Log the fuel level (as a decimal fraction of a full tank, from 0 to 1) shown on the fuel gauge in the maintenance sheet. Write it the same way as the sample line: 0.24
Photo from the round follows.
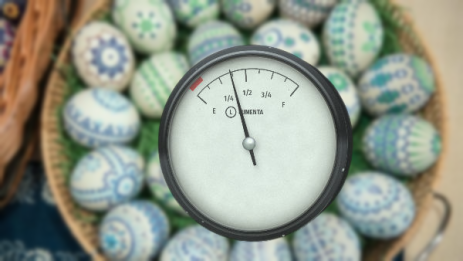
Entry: 0.375
